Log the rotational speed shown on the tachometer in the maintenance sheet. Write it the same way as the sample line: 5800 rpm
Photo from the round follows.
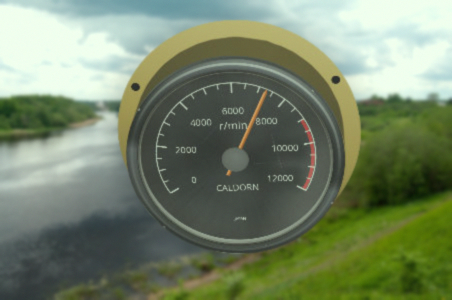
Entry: 7250 rpm
